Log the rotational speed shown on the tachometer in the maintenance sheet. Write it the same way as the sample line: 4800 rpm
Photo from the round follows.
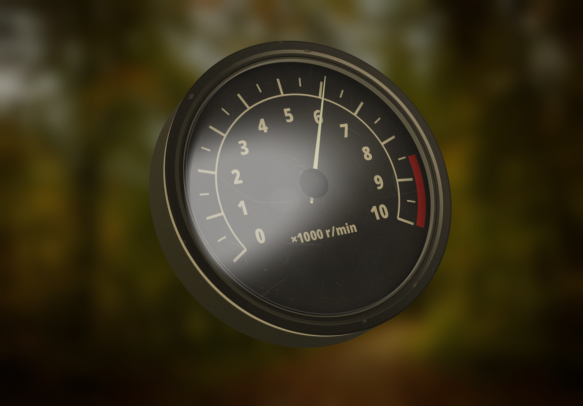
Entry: 6000 rpm
